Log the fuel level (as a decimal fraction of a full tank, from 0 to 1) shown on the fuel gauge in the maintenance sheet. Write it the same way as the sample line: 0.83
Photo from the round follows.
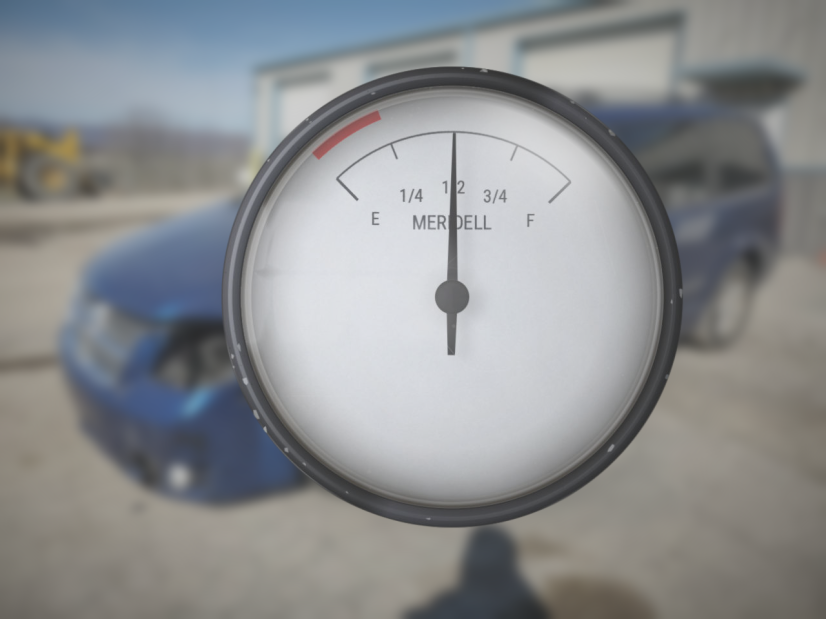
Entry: 0.5
